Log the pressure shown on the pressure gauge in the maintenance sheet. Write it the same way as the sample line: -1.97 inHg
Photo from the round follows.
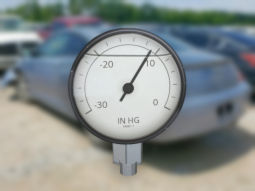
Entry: -11 inHg
